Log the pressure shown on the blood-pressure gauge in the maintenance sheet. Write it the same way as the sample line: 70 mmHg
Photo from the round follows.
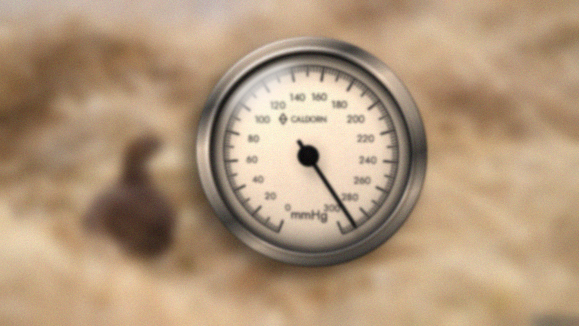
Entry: 290 mmHg
